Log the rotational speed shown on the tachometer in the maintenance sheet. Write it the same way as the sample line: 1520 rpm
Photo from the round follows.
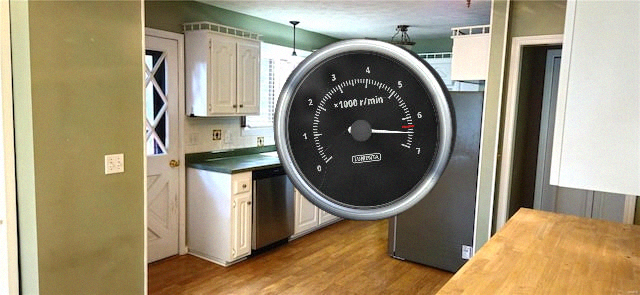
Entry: 6500 rpm
